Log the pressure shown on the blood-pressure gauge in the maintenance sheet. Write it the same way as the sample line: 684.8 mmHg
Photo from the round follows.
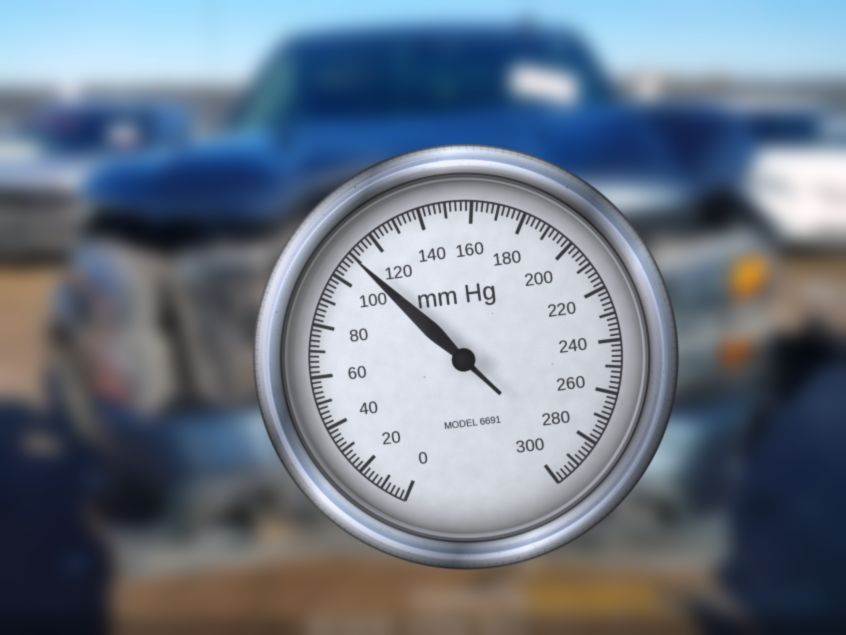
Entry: 110 mmHg
